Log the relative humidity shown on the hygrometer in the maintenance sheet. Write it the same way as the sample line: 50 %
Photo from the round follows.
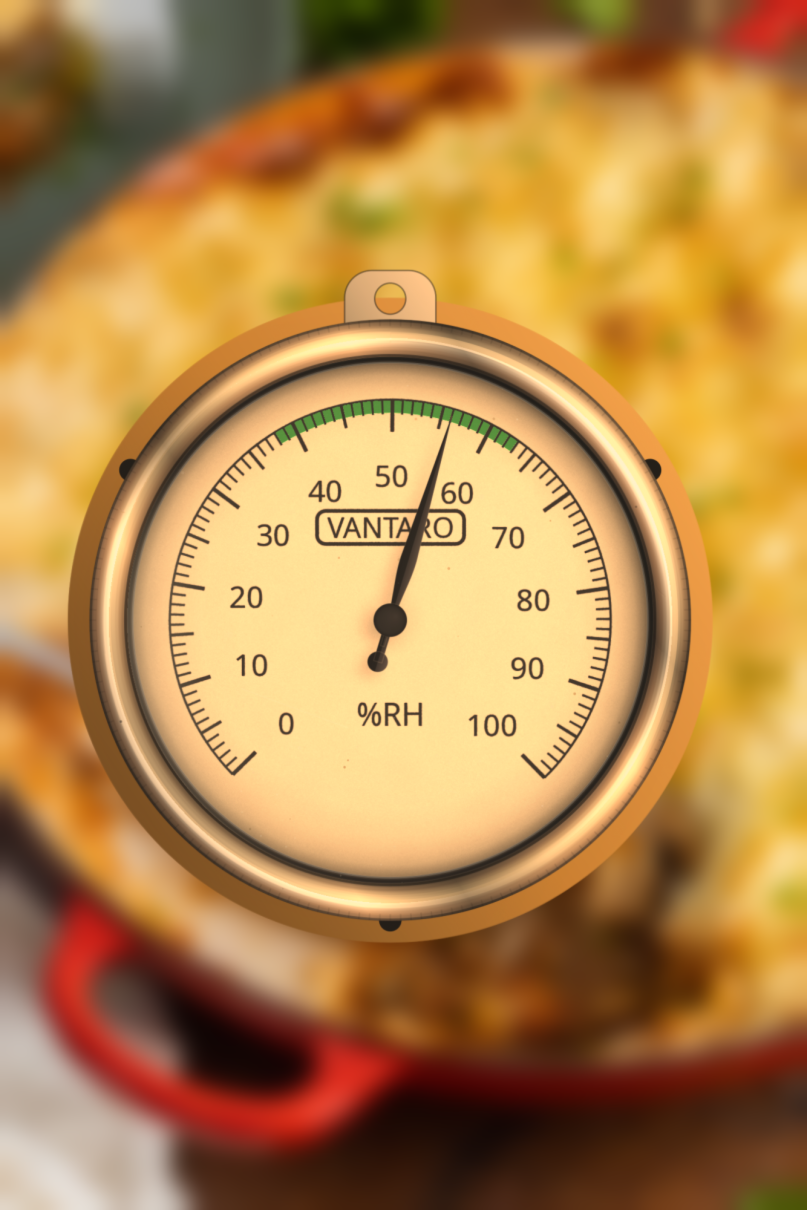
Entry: 56 %
